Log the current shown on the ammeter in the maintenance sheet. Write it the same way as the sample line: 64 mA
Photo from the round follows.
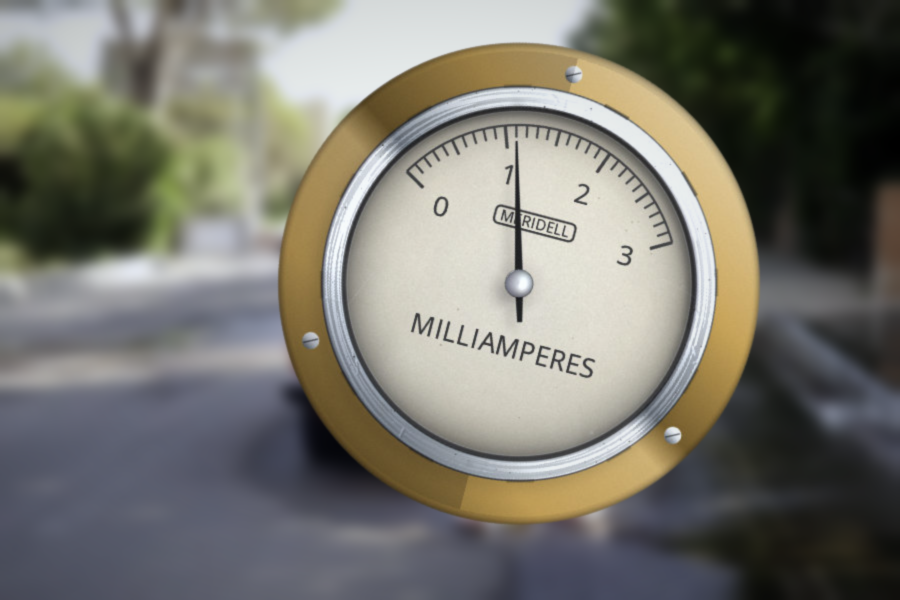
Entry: 1.1 mA
